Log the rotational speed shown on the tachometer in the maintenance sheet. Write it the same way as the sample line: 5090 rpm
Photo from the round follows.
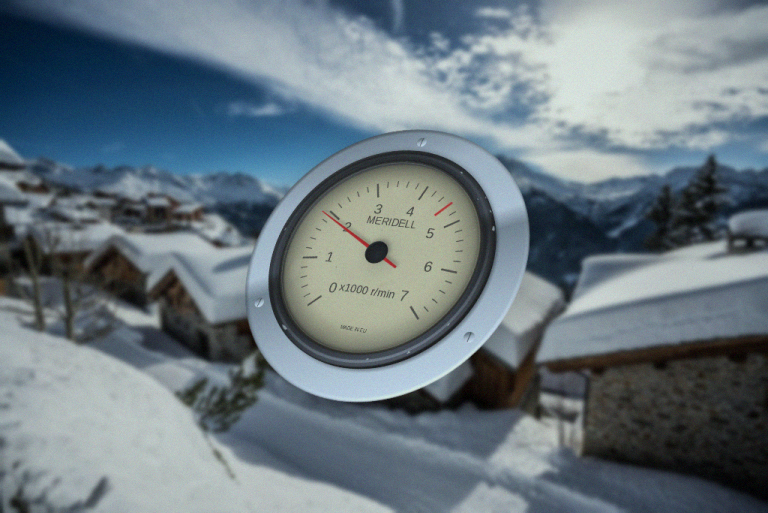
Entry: 1900 rpm
